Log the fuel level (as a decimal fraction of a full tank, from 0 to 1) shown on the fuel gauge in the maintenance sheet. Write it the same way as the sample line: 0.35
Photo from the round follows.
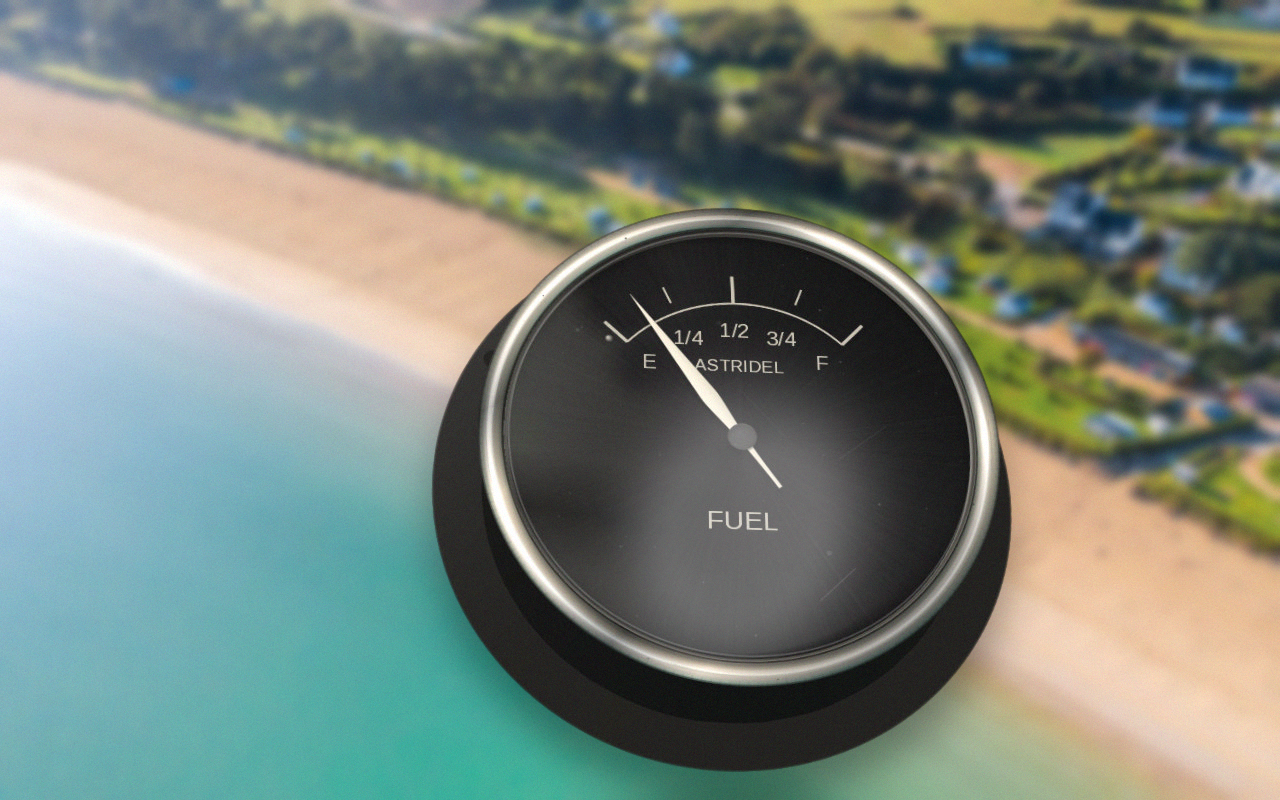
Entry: 0.125
